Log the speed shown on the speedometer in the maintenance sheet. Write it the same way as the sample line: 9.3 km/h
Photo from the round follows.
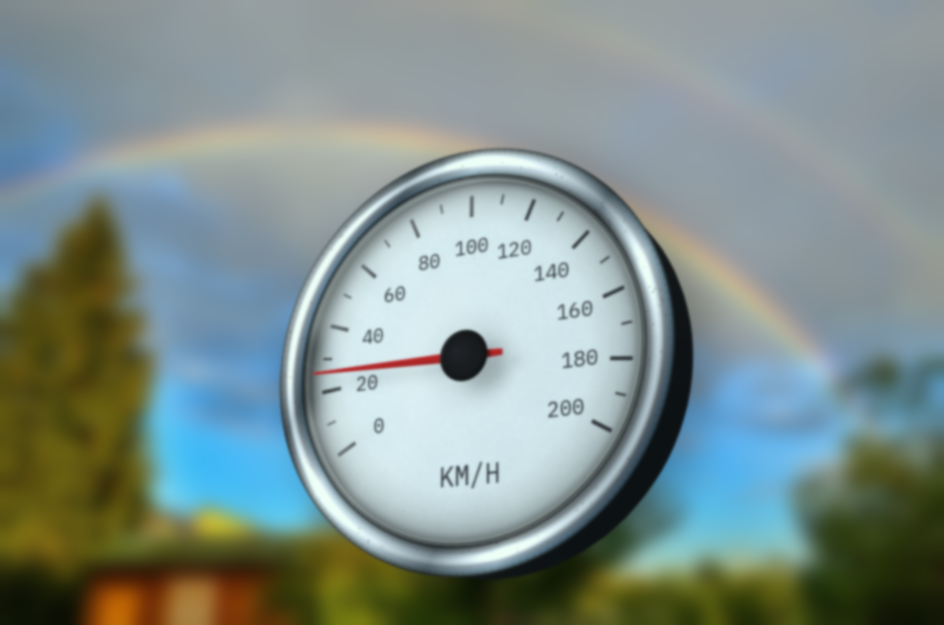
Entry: 25 km/h
